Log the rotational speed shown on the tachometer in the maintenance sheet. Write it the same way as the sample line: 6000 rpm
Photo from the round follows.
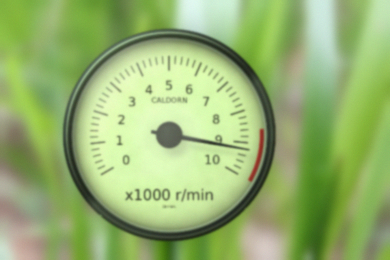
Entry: 9200 rpm
